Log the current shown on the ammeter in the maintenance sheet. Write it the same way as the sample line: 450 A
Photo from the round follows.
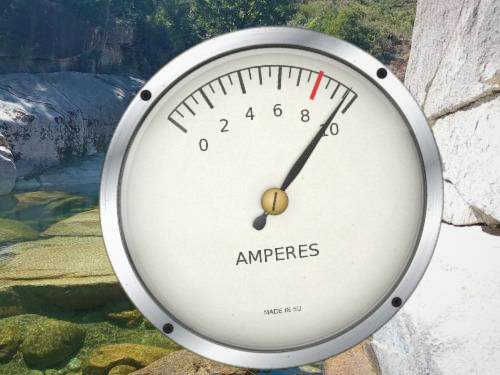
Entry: 9.5 A
